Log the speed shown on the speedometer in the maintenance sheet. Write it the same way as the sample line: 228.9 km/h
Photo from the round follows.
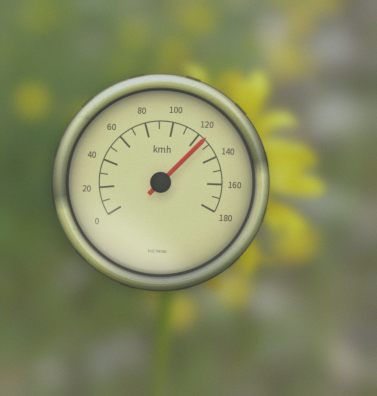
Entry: 125 km/h
